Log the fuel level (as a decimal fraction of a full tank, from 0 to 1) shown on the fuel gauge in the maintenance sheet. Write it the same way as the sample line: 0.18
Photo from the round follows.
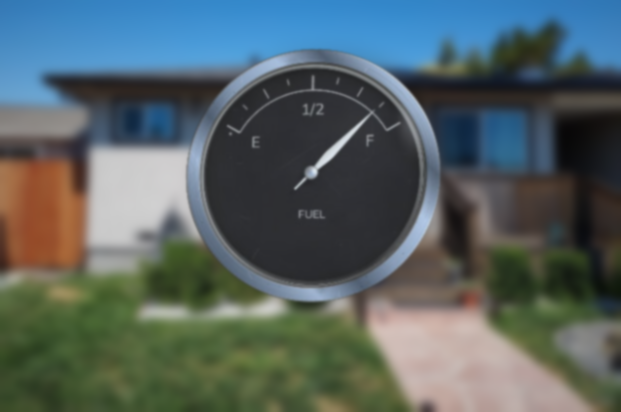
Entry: 0.875
